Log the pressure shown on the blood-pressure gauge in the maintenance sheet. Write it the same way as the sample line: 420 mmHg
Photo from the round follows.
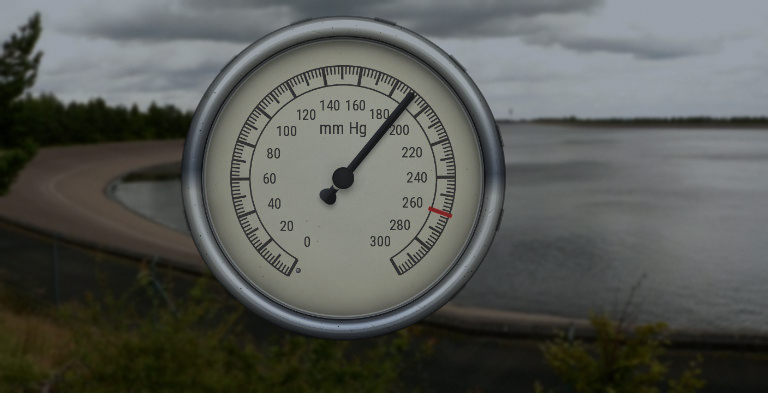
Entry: 190 mmHg
